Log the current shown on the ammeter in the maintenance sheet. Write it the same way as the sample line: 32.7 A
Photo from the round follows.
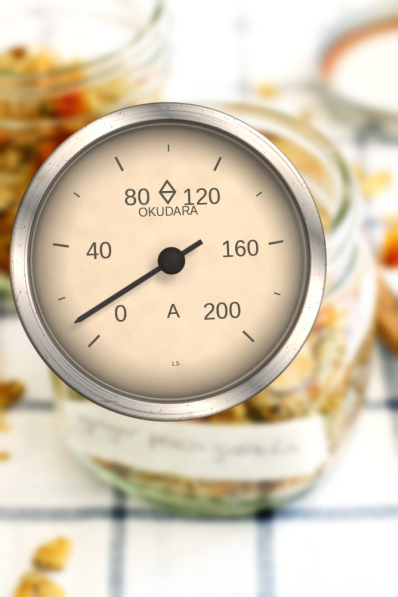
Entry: 10 A
